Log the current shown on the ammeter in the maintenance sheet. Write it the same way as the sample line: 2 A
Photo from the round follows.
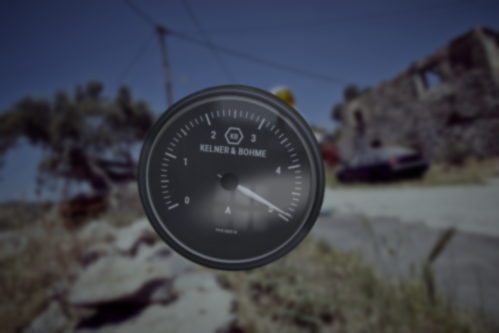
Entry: 4.9 A
